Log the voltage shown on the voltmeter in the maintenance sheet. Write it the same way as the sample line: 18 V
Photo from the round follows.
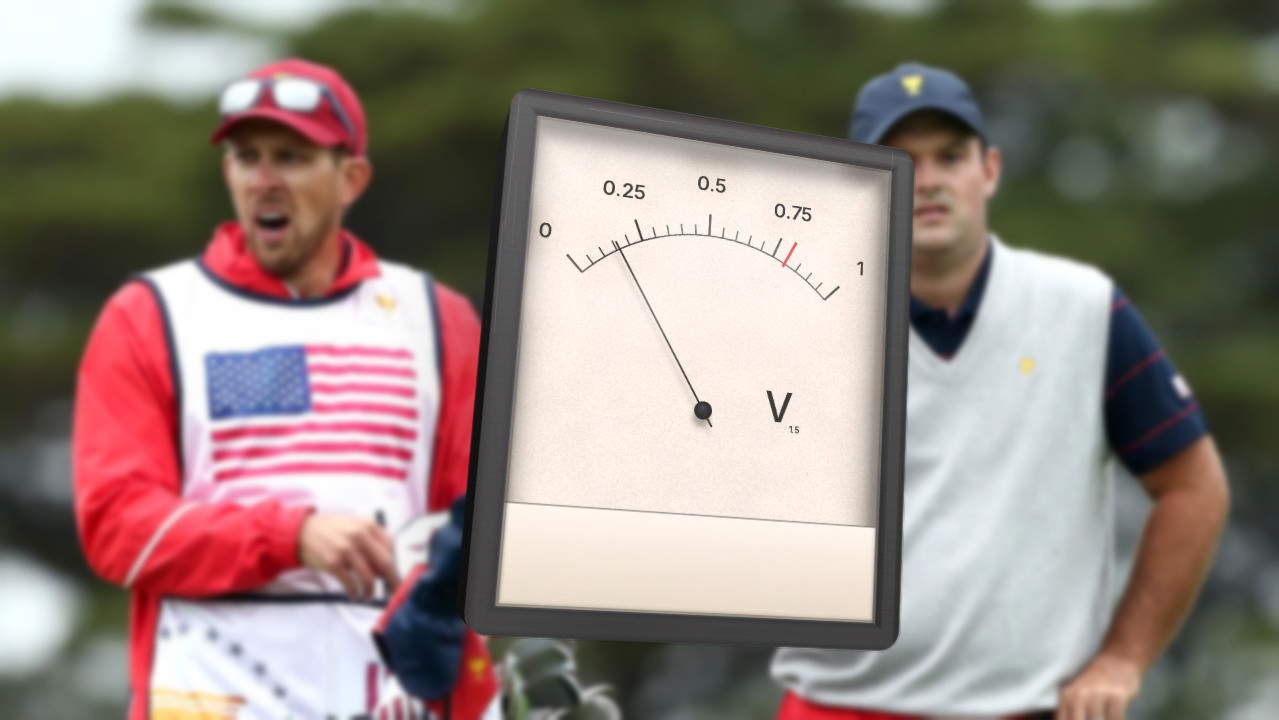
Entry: 0.15 V
